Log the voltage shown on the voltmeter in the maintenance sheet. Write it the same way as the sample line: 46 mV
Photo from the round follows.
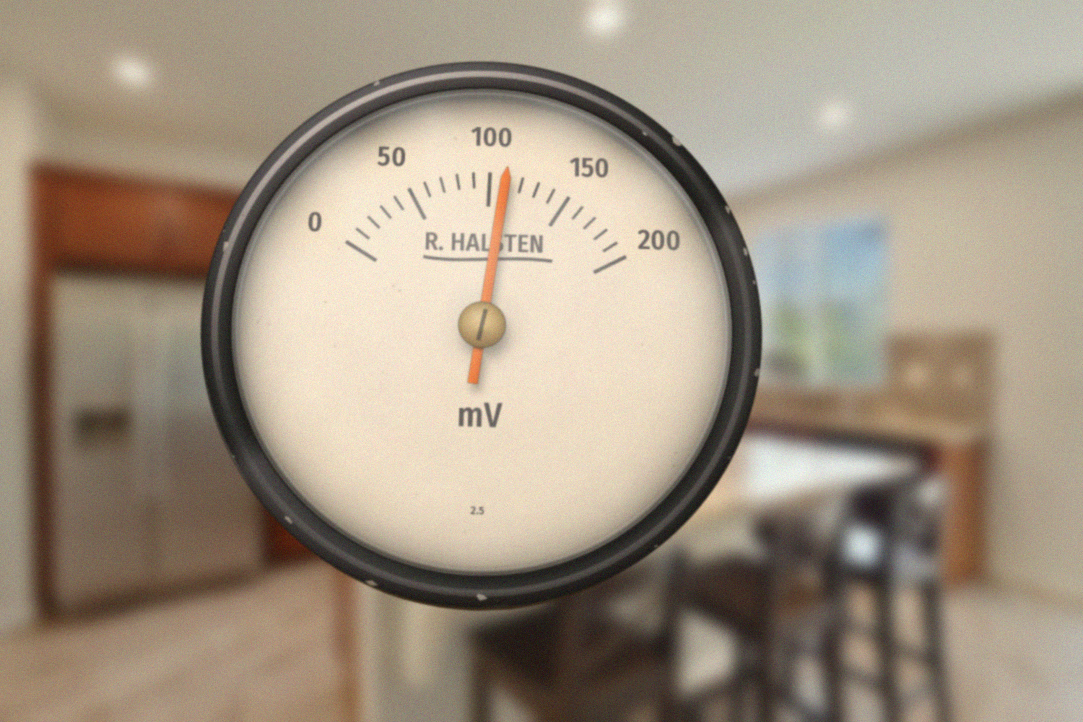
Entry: 110 mV
